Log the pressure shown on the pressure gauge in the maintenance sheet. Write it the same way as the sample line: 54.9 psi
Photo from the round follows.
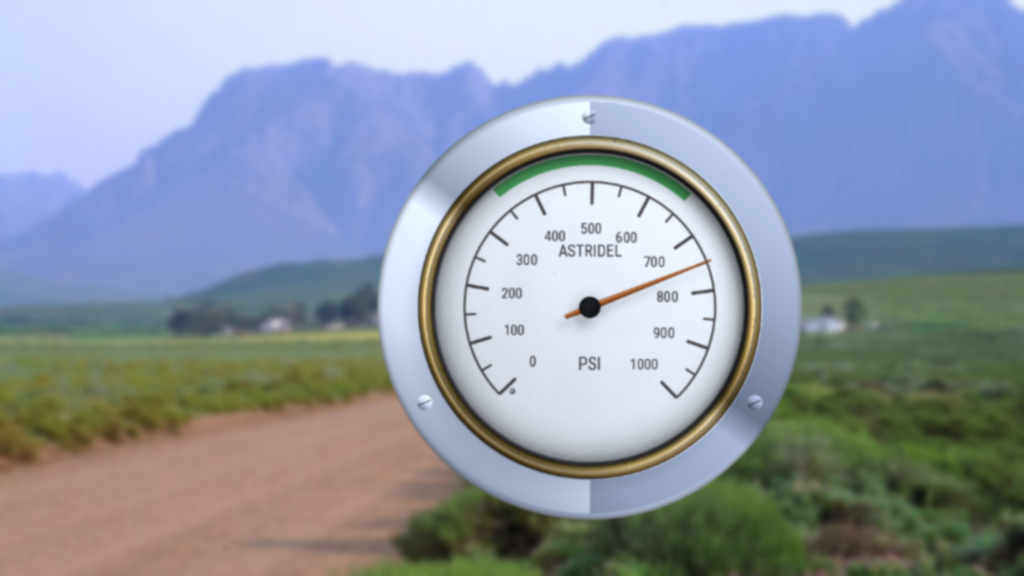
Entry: 750 psi
